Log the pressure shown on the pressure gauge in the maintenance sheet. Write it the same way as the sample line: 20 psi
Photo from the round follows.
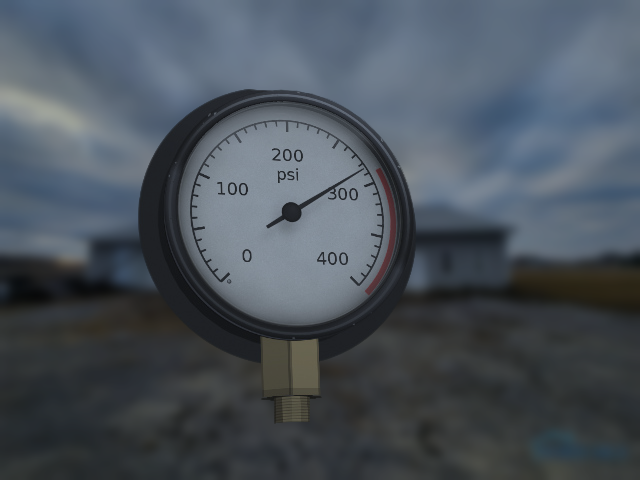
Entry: 285 psi
